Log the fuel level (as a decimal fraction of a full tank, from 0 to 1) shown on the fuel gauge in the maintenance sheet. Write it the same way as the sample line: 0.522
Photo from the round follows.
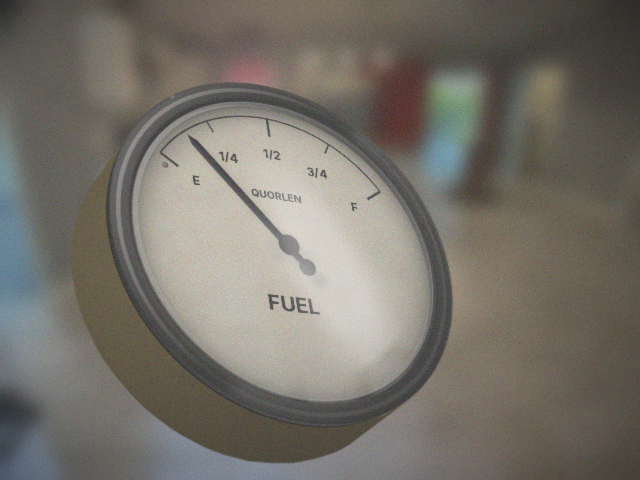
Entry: 0.125
